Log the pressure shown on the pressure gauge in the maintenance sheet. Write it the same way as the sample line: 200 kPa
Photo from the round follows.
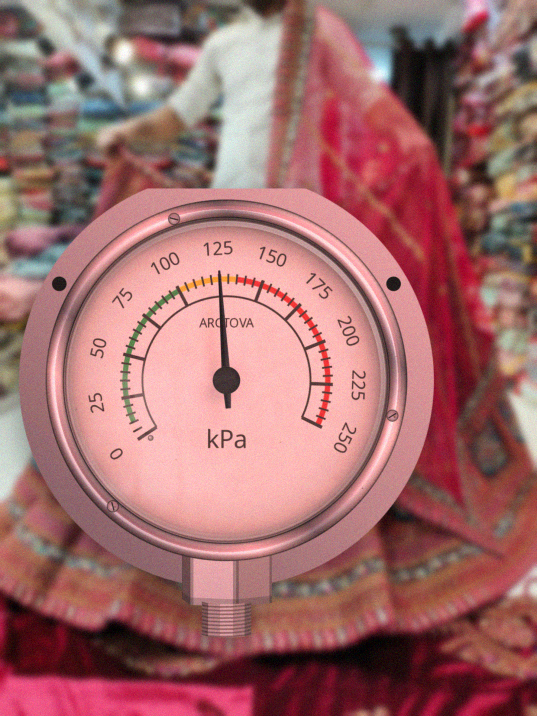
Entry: 125 kPa
